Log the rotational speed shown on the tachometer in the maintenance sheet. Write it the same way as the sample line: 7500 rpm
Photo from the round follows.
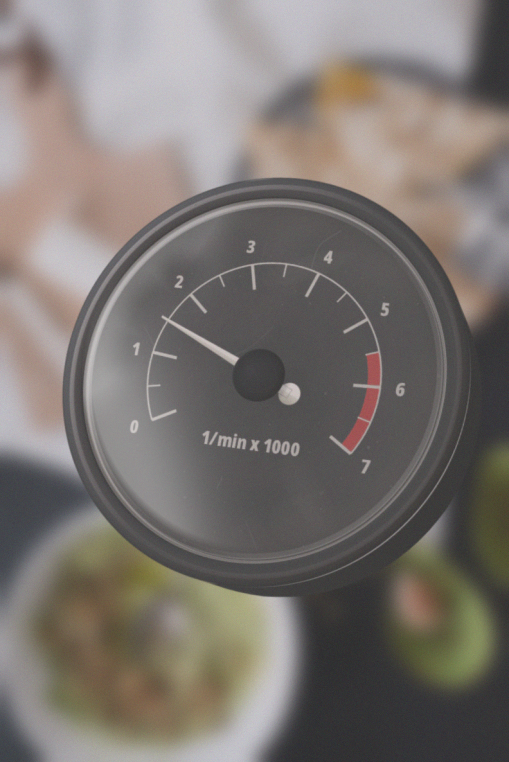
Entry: 1500 rpm
